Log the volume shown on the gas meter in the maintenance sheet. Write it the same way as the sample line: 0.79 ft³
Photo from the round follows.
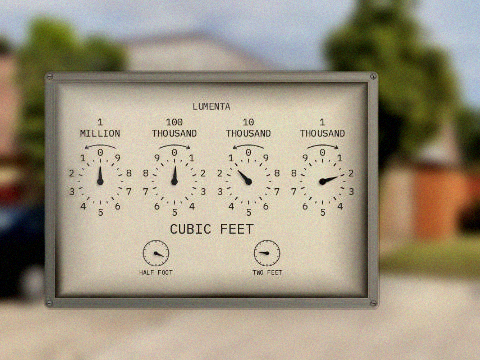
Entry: 1200 ft³
